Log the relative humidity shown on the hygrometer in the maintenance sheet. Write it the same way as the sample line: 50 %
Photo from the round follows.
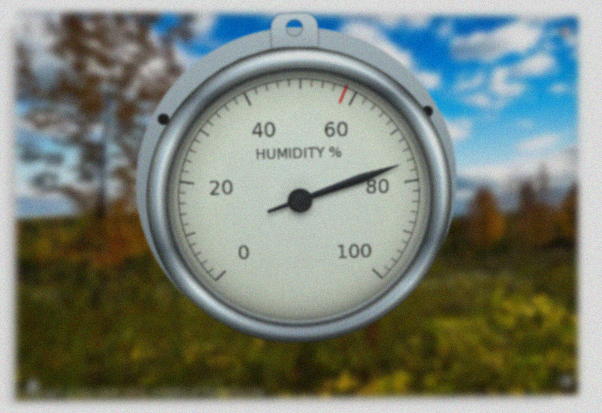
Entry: 76 %
